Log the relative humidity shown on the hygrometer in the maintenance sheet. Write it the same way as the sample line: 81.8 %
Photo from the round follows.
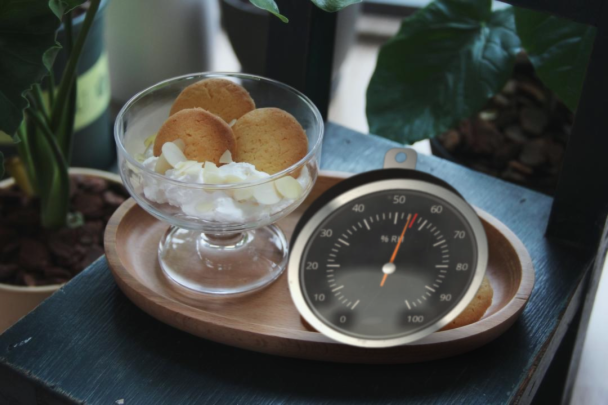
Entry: 54 %
